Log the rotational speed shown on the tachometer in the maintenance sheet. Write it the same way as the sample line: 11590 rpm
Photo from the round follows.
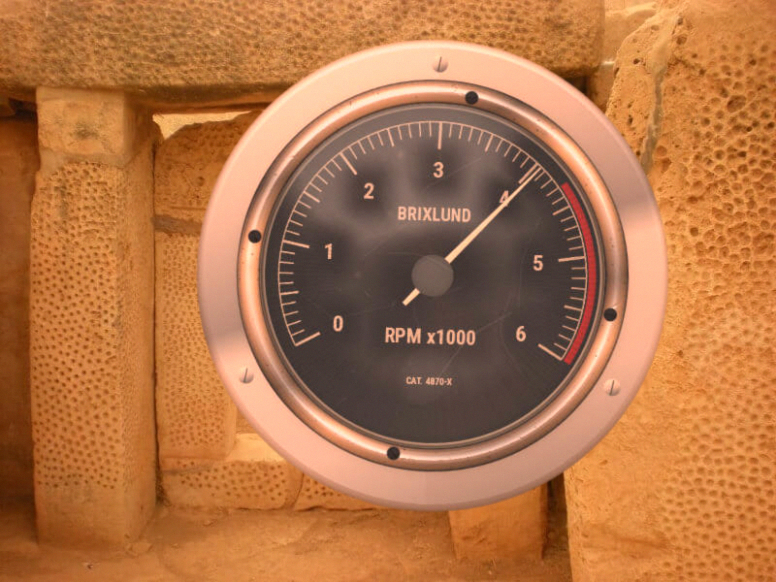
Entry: 4050 rpm
